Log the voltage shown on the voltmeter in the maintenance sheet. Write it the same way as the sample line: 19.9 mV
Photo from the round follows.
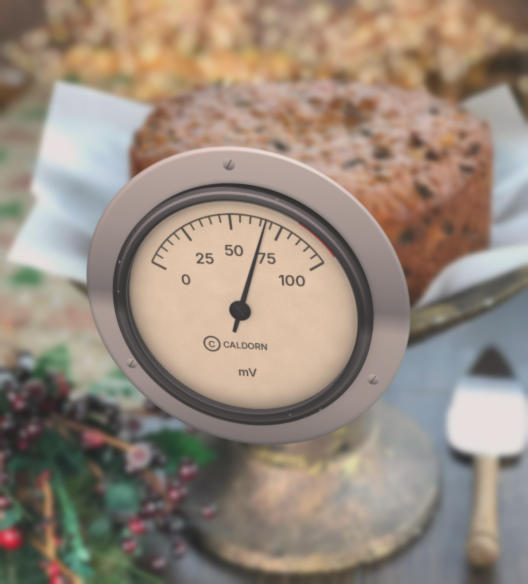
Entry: 67.5 mV
